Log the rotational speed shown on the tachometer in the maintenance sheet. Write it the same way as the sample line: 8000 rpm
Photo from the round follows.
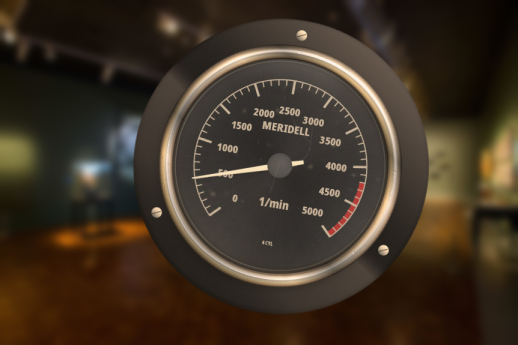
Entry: 500 rpm
